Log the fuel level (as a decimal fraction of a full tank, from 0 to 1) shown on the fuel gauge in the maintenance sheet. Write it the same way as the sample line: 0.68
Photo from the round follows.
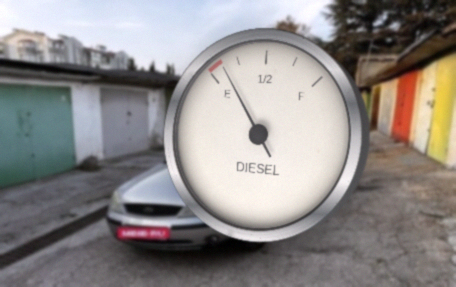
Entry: 0.125
